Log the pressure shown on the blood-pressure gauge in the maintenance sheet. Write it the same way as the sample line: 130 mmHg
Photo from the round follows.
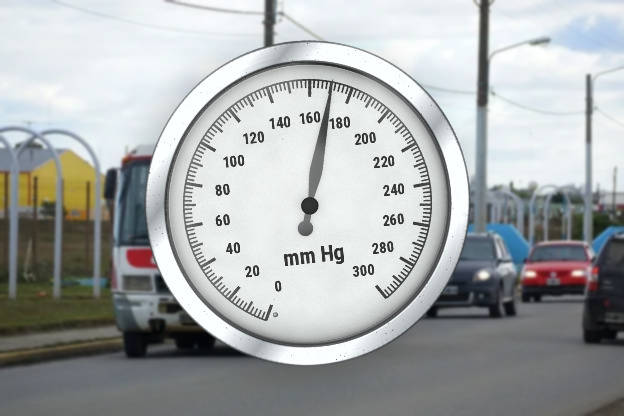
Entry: 170 mmHg
